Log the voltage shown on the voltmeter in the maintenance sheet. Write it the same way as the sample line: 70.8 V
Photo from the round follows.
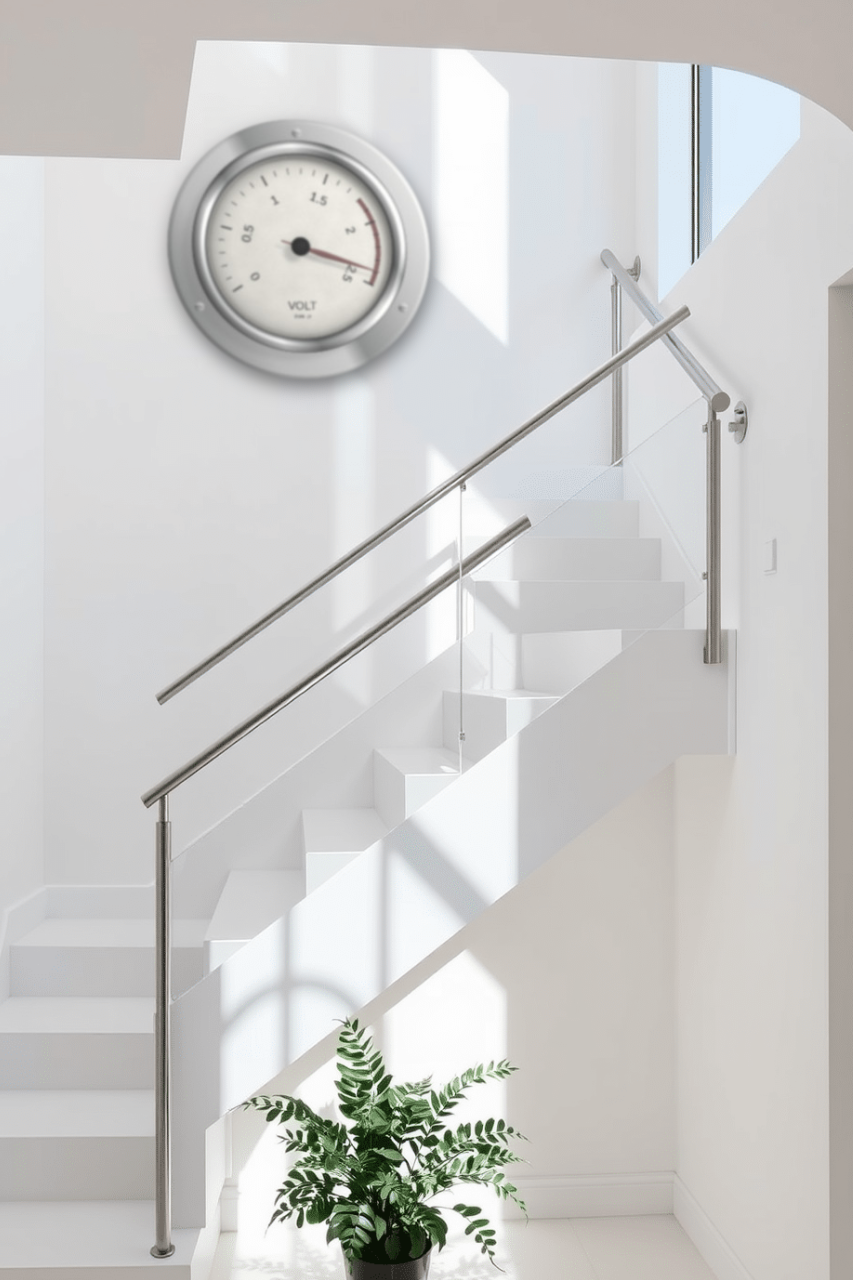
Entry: 2.4 V
